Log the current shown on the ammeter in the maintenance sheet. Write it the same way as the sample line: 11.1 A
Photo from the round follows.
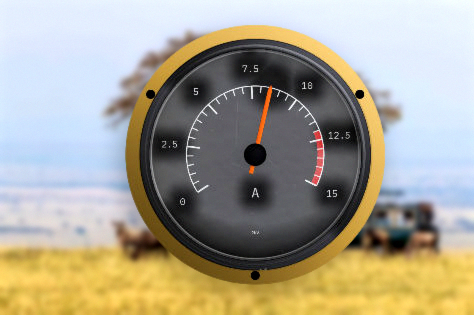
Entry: 8.5 A
